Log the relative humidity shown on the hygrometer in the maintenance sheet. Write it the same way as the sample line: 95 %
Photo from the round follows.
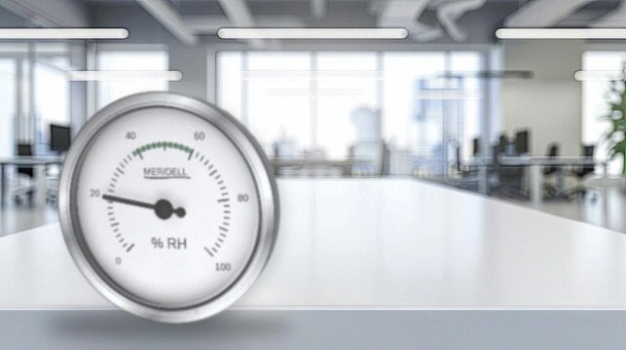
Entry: 20 %
